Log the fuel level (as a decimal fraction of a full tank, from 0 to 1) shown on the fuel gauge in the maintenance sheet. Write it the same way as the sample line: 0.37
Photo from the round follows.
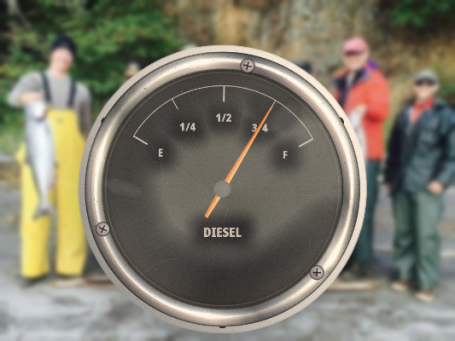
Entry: 0.75
